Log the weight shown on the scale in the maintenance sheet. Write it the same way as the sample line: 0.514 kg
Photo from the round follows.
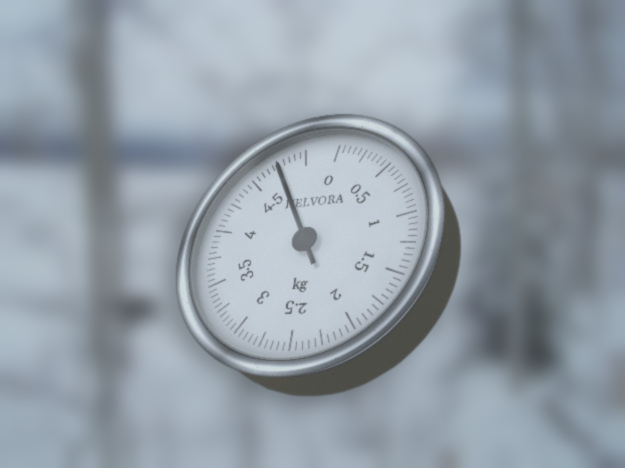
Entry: 4.75 kg
